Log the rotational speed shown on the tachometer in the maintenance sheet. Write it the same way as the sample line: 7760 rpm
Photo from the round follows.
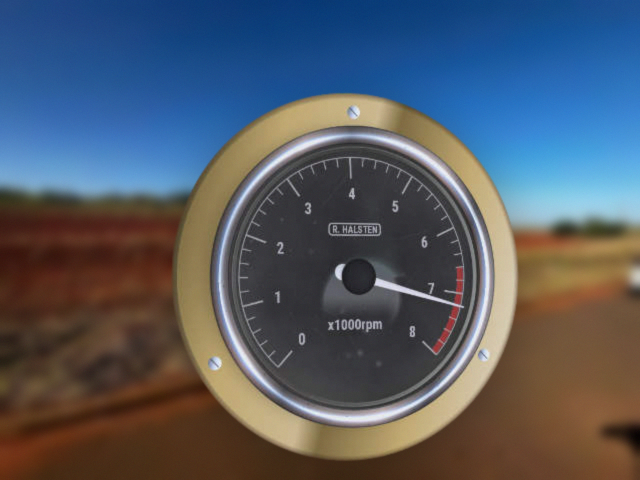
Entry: 7200 rpm
